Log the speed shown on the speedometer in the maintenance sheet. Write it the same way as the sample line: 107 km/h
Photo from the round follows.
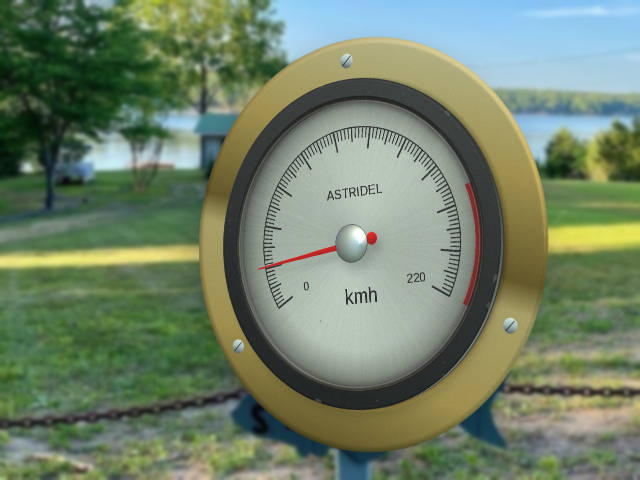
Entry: 20 km/h
